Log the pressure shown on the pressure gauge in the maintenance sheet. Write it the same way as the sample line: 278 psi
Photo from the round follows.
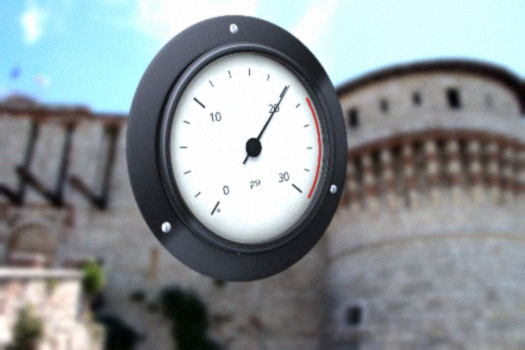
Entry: 20 psi
